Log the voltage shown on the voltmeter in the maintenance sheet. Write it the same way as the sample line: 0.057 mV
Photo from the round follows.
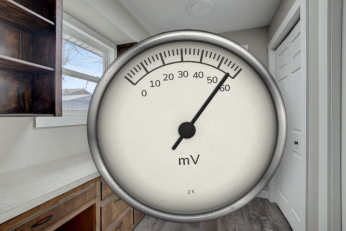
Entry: 56 mV
